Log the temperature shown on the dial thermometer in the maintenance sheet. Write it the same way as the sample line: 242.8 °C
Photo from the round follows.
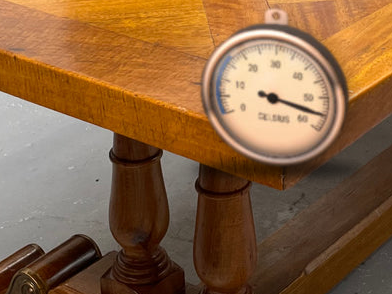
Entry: 55 °C
